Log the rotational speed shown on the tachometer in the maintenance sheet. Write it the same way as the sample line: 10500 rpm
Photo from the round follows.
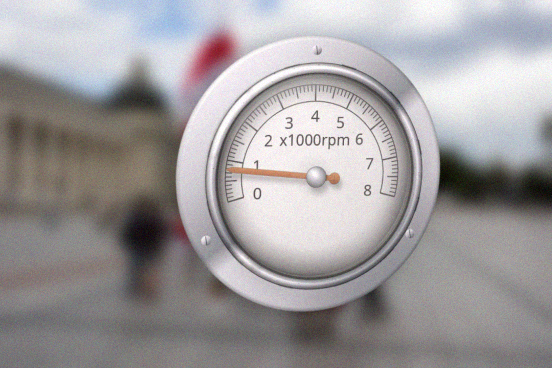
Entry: 800 rpm
